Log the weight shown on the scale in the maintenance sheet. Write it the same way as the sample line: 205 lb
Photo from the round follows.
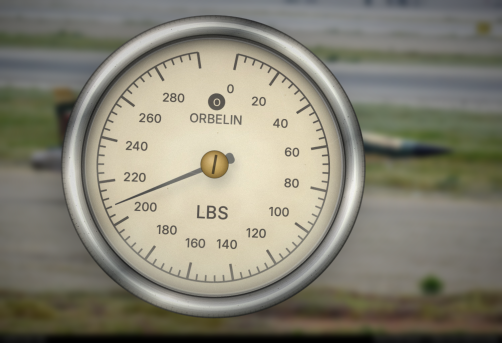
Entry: 208 lb
